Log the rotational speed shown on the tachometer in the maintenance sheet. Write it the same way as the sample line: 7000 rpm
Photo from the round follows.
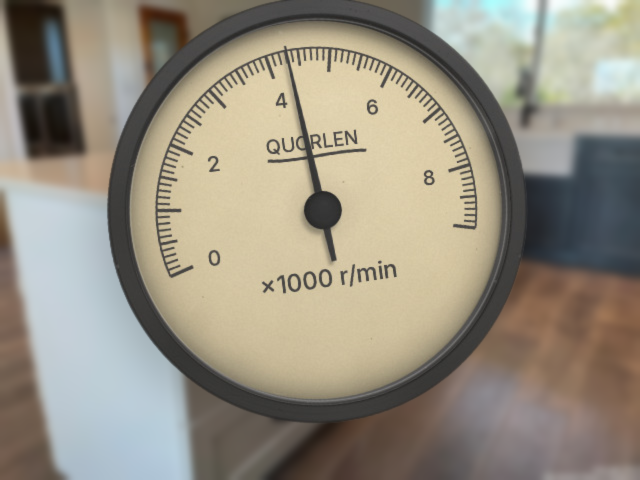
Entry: 4300 rpm
